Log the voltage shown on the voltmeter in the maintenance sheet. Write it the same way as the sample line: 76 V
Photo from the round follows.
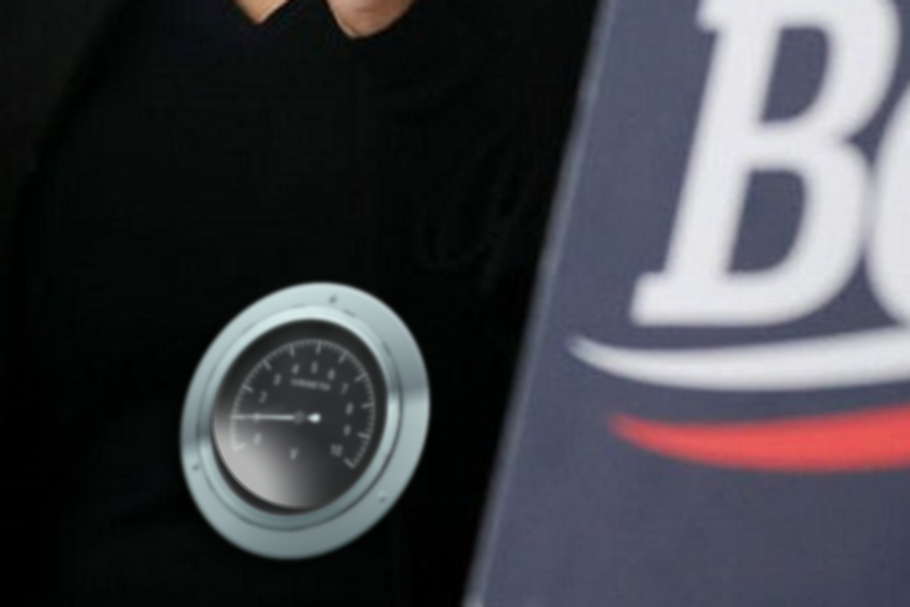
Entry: 1 V
